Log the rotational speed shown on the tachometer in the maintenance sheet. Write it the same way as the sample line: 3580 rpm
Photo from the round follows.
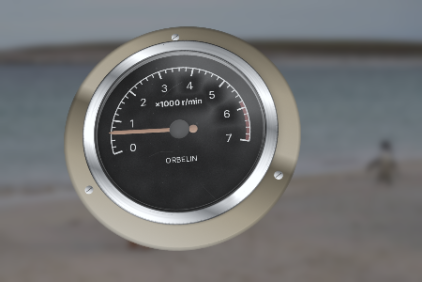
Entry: 600 rpm
